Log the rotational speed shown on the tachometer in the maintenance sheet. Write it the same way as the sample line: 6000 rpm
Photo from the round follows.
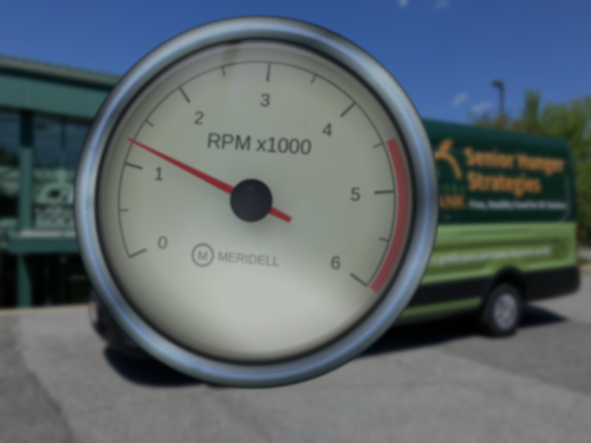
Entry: 1250 rpm
